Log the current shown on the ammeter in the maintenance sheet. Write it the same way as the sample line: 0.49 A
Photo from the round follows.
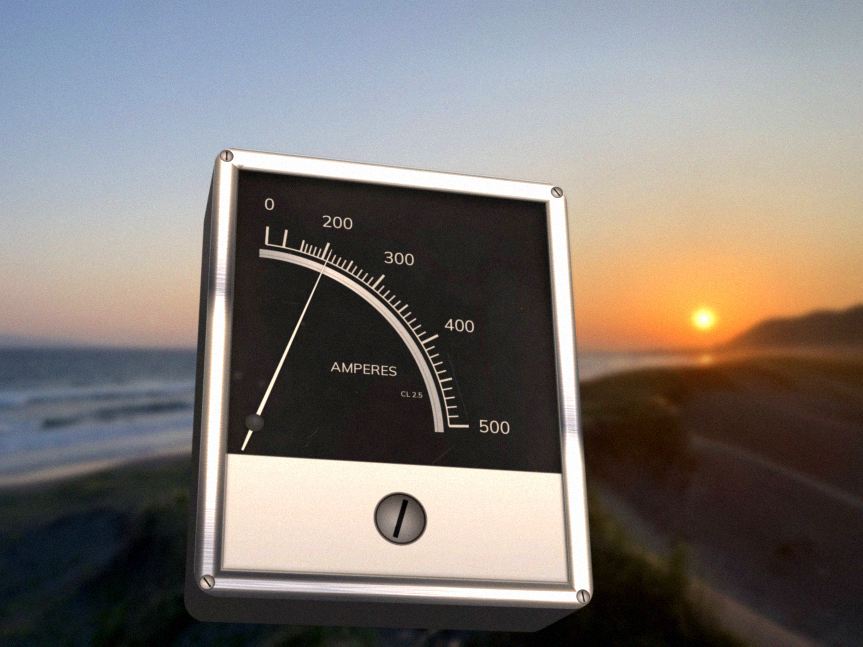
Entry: 210 A
